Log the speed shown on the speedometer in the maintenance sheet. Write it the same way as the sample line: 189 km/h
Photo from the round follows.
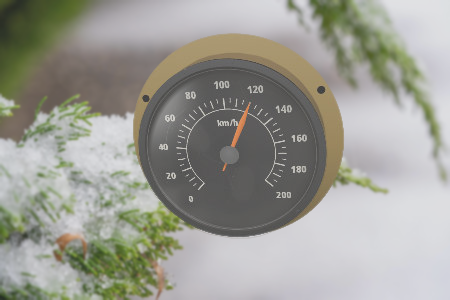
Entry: 120 km/h
